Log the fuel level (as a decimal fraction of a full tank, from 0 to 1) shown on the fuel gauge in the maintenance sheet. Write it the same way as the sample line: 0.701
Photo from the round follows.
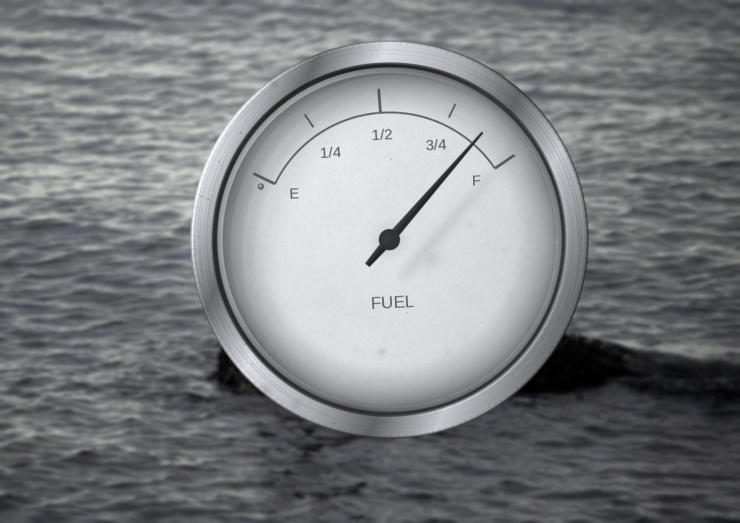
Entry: 0.875
